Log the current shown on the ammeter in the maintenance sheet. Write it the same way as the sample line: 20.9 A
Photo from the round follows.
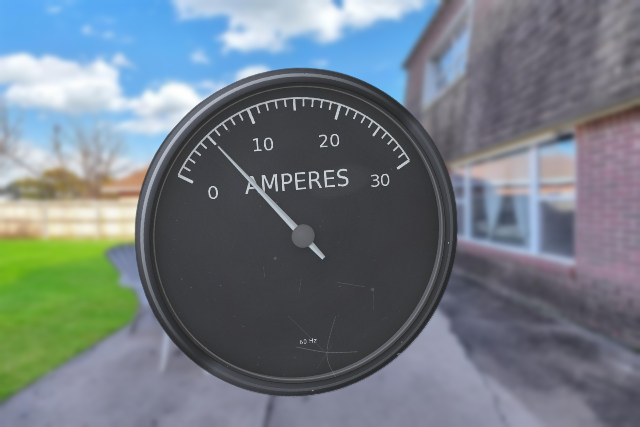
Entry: 5 A
